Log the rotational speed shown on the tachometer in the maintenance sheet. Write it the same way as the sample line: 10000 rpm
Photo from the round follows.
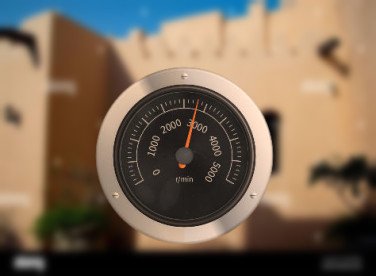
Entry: 2800 rpm
